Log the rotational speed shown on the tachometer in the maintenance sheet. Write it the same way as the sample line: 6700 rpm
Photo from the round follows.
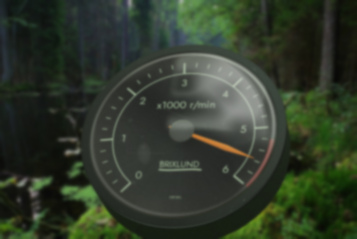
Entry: 5600 rpm
